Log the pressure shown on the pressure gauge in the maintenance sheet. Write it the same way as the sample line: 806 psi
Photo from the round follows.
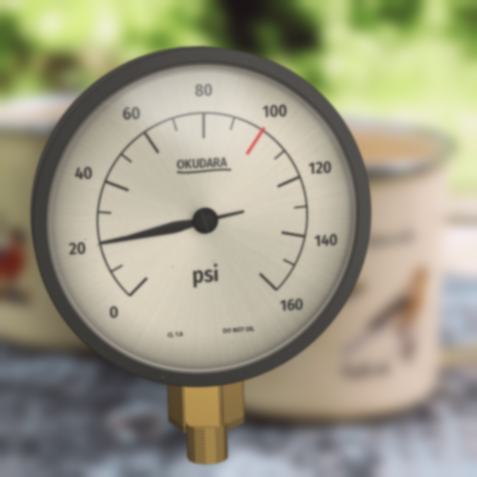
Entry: 20 psi
